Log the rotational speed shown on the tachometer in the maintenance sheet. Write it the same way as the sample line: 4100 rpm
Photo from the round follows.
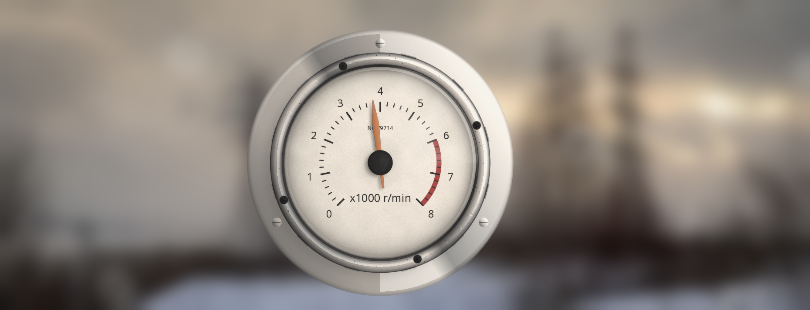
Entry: 3800 rpm
